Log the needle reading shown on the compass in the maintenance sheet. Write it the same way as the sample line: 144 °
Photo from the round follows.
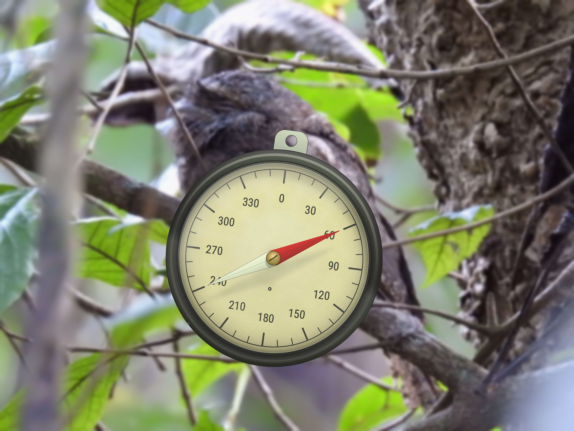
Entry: 60 °
